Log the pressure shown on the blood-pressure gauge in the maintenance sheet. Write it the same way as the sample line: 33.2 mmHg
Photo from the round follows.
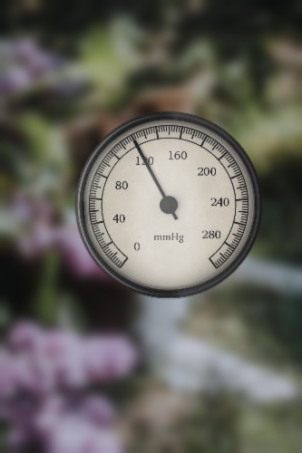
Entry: 120 mmHg
